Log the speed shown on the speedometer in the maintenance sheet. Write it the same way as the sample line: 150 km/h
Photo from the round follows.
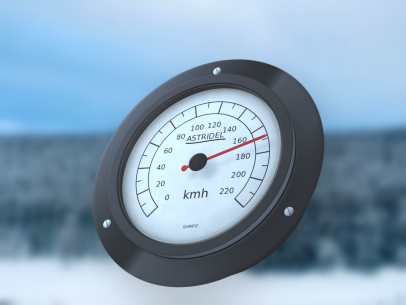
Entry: 170 km/h
